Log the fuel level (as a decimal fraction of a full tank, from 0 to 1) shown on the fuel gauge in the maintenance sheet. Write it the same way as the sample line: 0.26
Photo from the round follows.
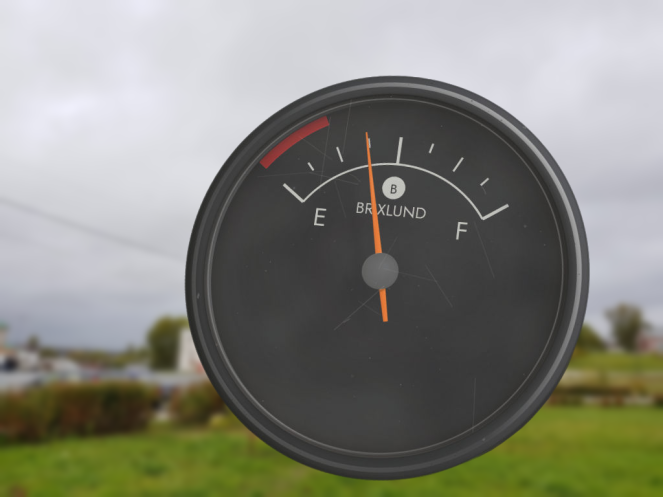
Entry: 0.375
